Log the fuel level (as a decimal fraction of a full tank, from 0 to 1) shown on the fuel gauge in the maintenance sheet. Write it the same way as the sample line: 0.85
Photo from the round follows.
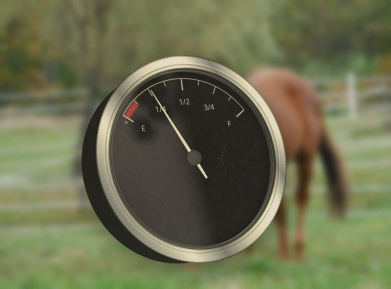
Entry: 0.25
